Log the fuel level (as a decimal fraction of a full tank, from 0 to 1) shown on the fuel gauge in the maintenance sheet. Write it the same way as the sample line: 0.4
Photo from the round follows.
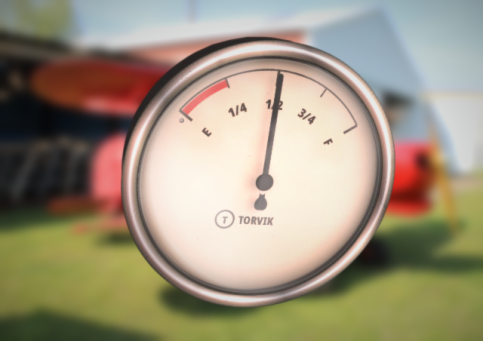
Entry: 0.5
